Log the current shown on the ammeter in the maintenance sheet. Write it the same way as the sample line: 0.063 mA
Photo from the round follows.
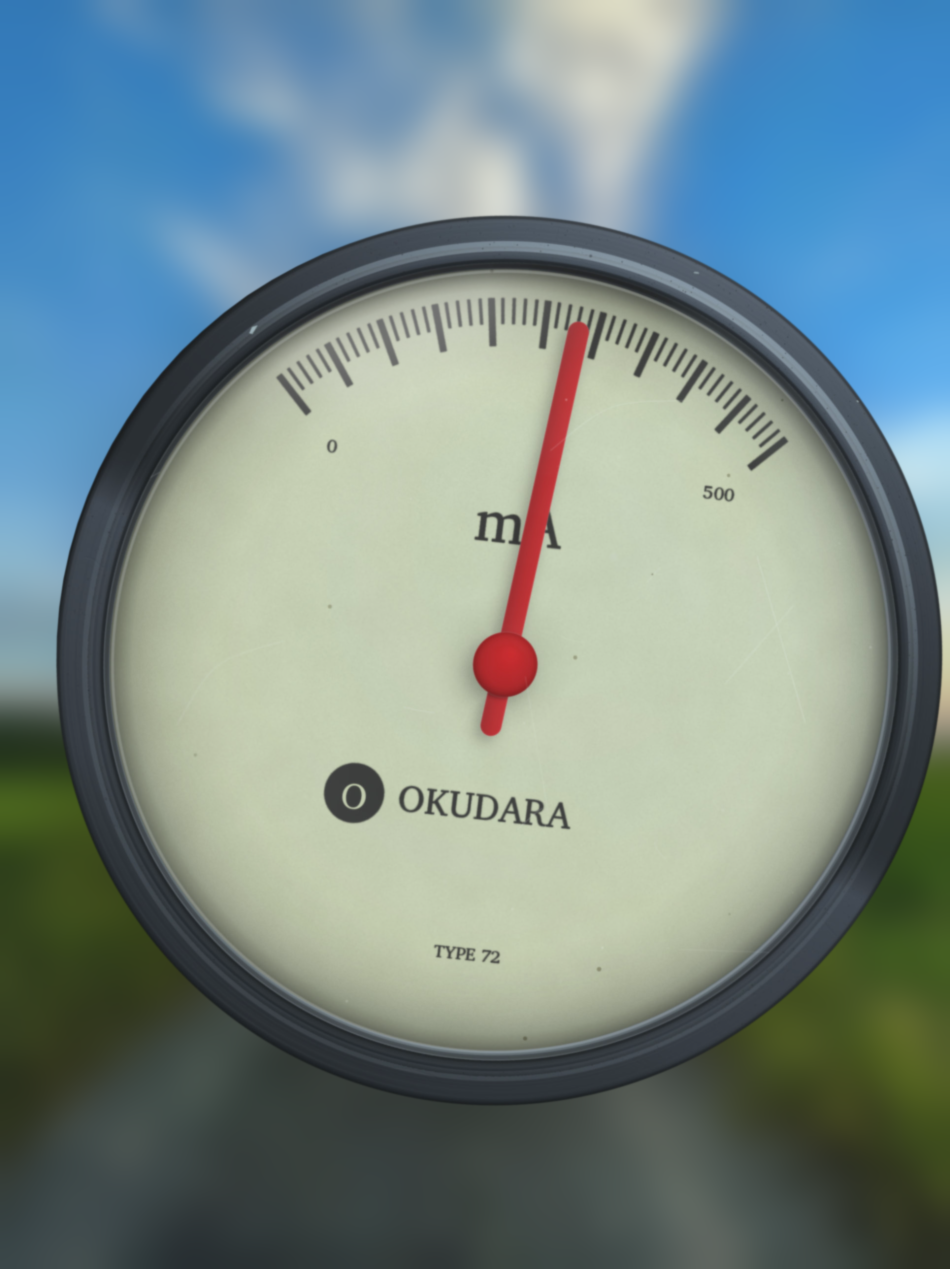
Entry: 280 mA
